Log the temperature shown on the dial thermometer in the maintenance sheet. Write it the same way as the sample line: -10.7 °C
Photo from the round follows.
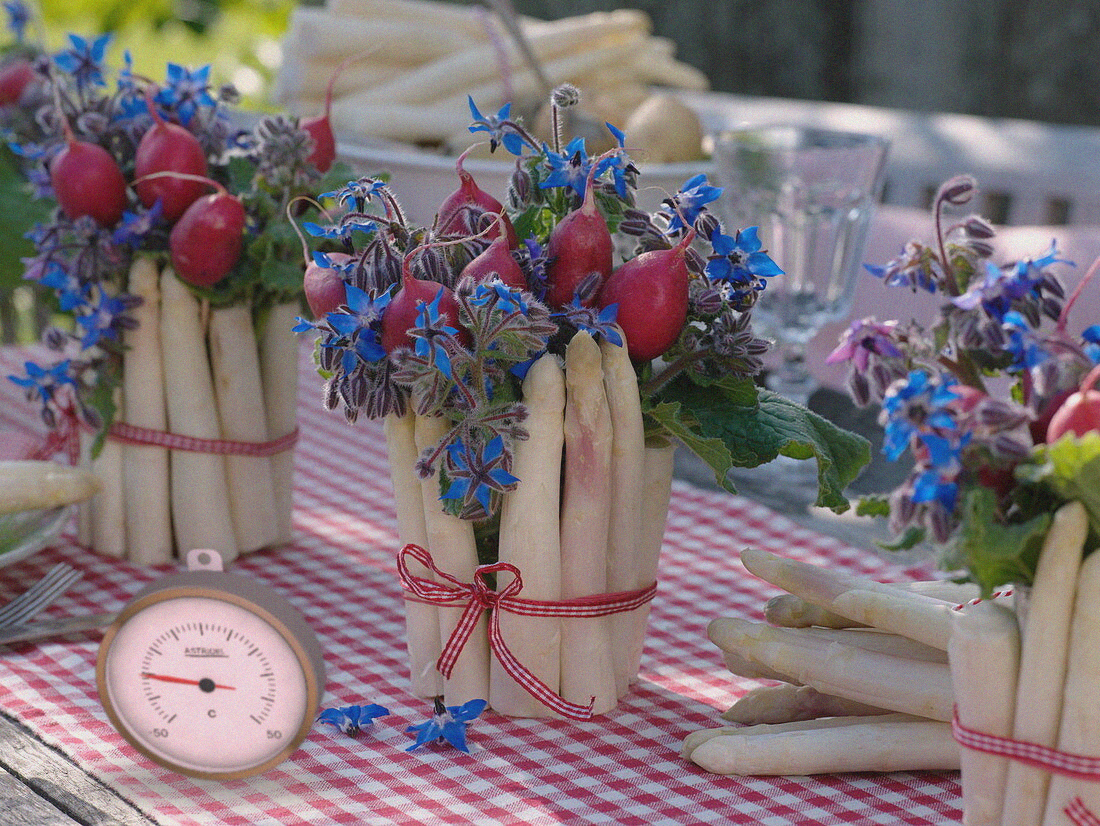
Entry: -30 °C
